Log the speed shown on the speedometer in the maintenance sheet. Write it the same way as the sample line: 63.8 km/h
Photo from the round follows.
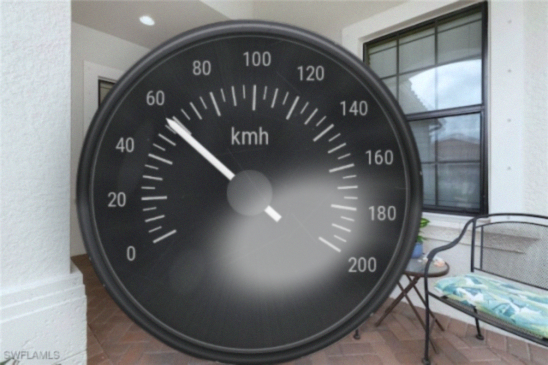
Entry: 57.5 km/h
